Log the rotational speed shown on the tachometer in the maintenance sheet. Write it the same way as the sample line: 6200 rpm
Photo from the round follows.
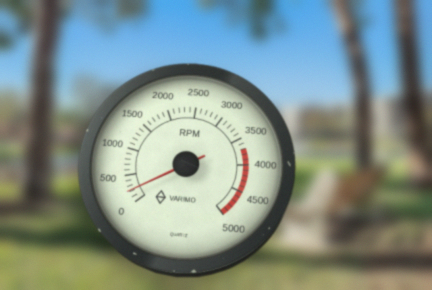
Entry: 200 rpm
